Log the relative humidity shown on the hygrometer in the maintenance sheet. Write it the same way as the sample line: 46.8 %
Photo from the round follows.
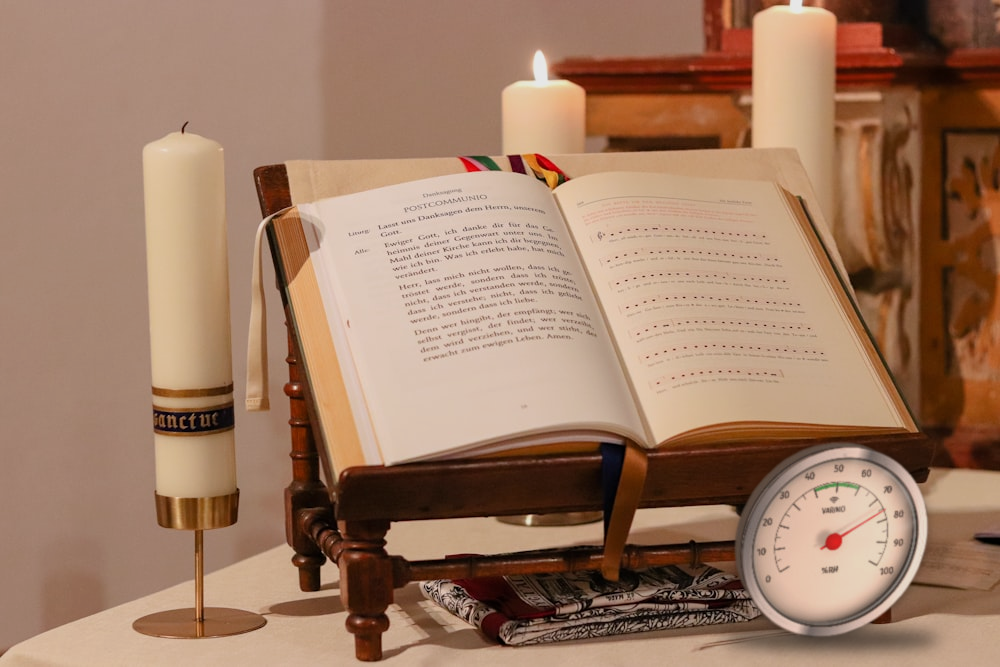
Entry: 75 %
